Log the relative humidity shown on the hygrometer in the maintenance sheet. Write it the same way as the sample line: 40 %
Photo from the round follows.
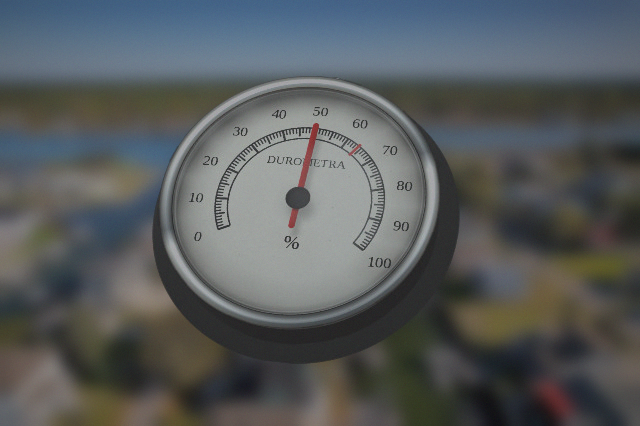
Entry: 50 %
